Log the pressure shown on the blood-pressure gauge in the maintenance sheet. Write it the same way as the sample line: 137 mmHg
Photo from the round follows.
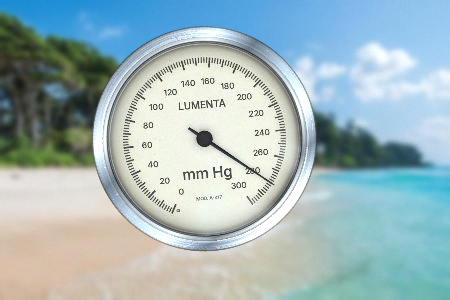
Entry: 280 mmHg
